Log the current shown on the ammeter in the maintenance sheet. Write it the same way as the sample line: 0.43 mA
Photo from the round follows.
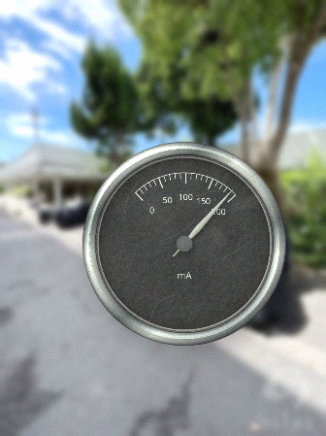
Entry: 190 mA
